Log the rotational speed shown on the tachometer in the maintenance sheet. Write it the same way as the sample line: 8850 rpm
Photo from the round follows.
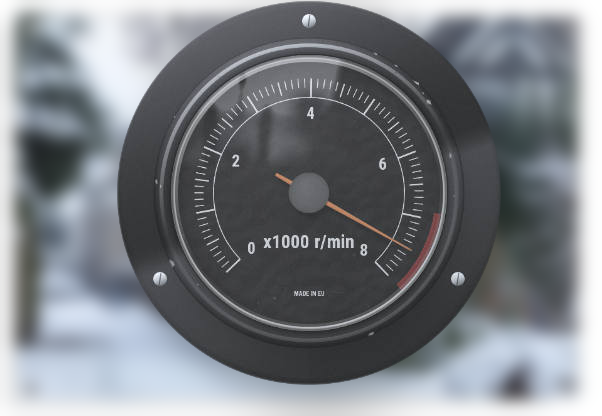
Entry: 7500 rpm
